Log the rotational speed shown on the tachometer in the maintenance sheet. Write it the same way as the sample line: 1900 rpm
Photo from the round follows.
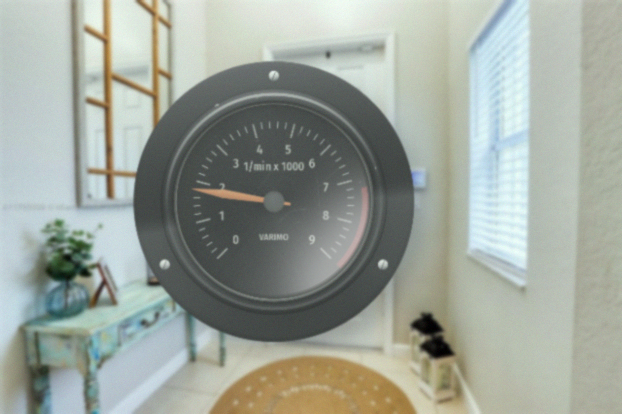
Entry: 1800 rpm
